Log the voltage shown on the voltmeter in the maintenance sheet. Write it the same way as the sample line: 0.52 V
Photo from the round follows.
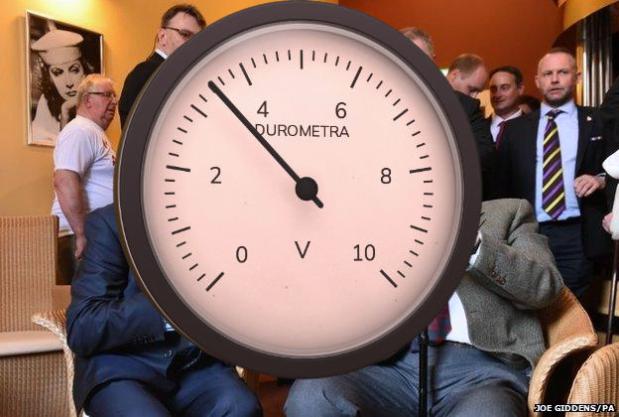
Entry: 3.4 V
